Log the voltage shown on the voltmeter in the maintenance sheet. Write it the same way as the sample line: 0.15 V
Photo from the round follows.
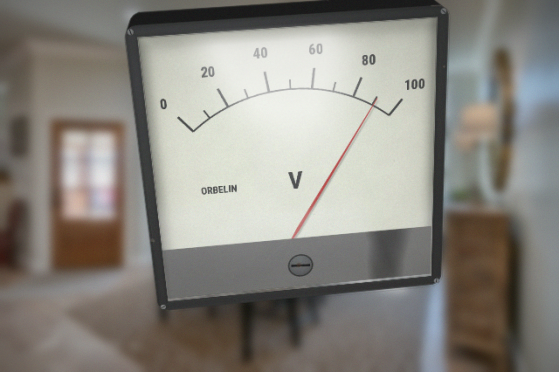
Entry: 90 V
